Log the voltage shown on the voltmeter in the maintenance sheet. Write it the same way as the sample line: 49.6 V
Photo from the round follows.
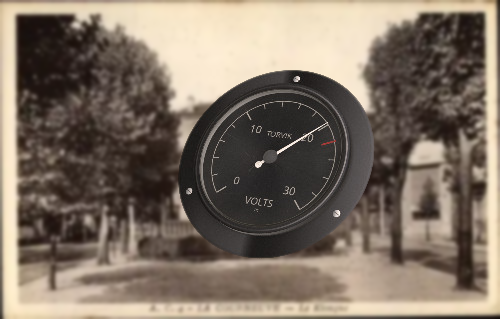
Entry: 20 V
